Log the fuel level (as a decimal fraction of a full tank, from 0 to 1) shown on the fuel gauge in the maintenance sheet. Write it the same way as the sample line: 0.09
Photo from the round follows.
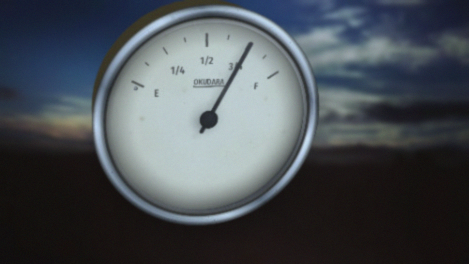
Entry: 0.75
